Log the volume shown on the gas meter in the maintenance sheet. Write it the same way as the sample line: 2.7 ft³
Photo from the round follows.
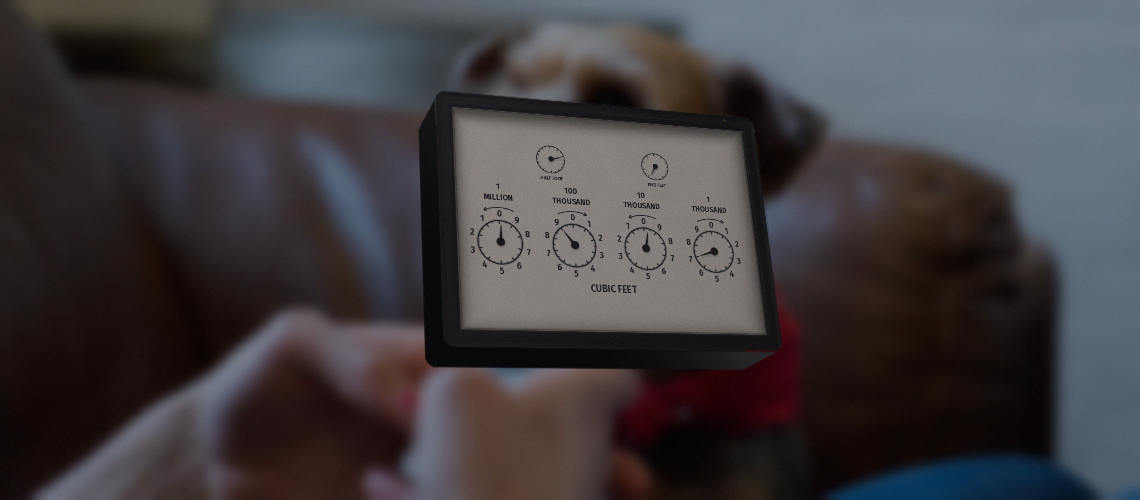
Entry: 989700 ft³
